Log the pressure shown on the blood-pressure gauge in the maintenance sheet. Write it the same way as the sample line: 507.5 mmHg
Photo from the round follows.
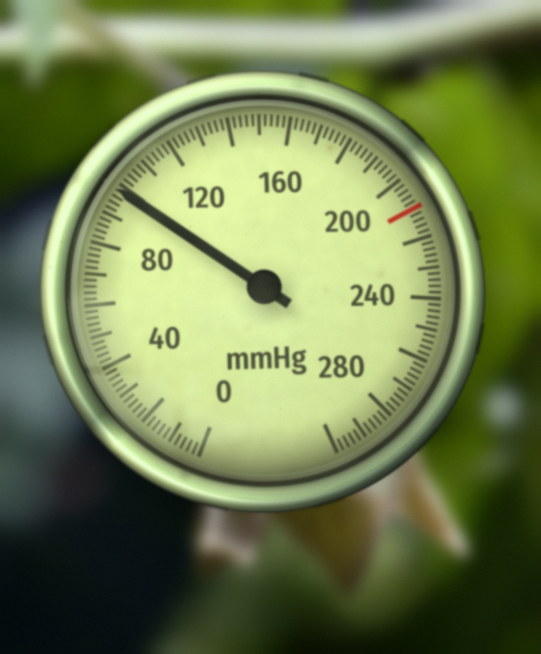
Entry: 98 mmHg
